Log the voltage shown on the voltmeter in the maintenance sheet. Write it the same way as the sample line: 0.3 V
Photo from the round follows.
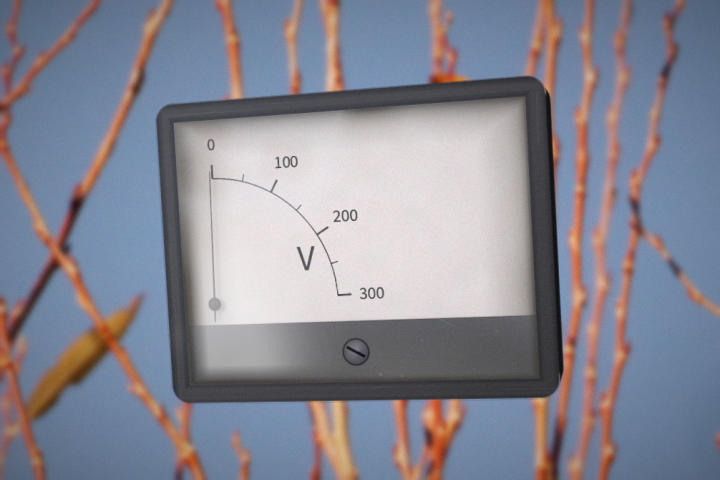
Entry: 0 V
